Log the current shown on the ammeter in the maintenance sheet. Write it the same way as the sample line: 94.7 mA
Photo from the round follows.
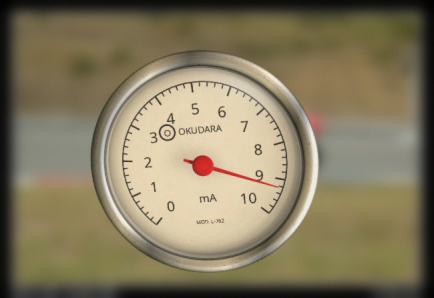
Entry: 9.2 mA
